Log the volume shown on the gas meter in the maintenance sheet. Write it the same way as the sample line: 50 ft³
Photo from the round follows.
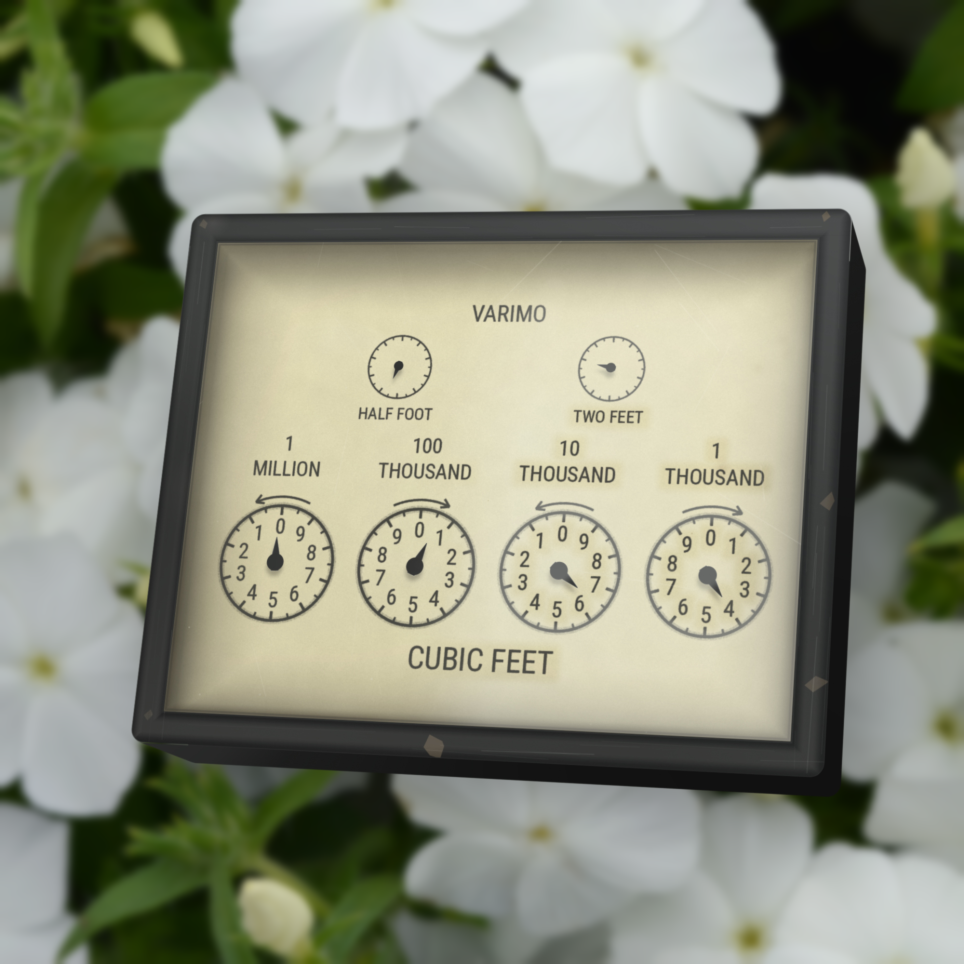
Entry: 6400 ft³
